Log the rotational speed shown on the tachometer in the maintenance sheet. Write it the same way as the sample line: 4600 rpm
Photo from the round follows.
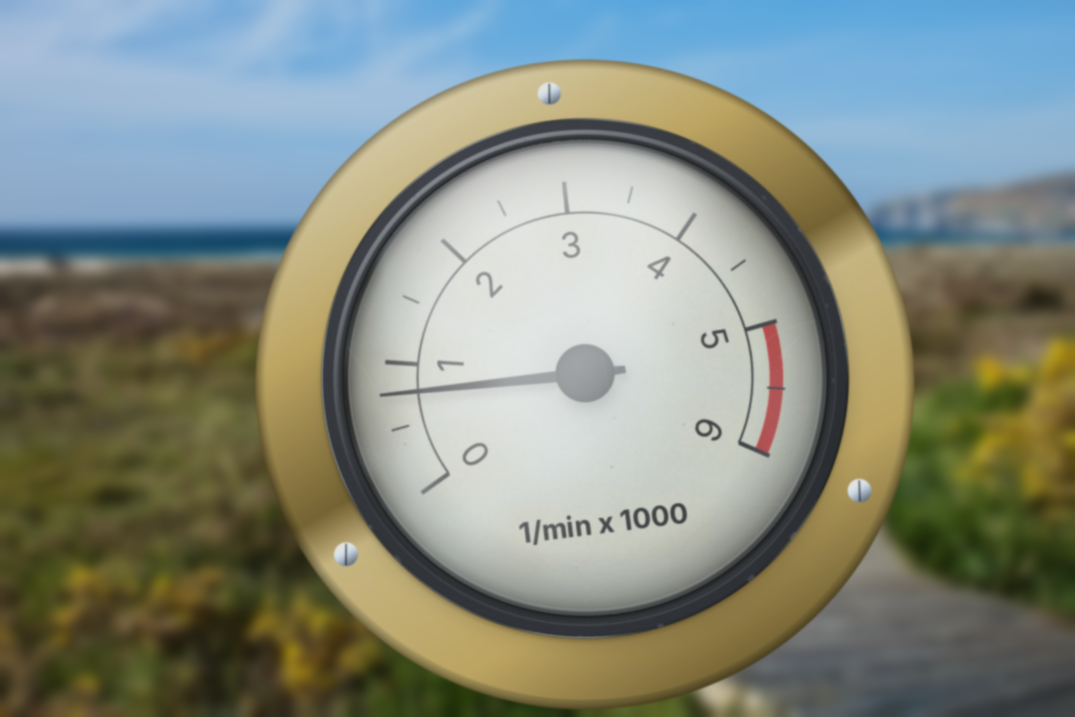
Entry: 750 rpm
